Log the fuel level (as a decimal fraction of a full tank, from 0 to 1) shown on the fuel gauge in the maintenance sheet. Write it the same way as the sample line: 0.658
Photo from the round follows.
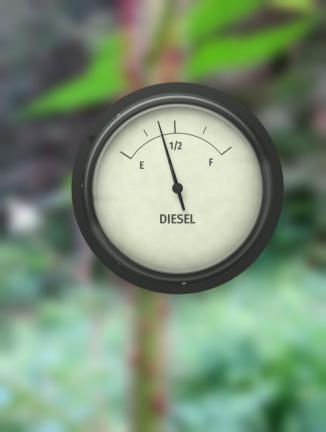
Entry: 0.375
